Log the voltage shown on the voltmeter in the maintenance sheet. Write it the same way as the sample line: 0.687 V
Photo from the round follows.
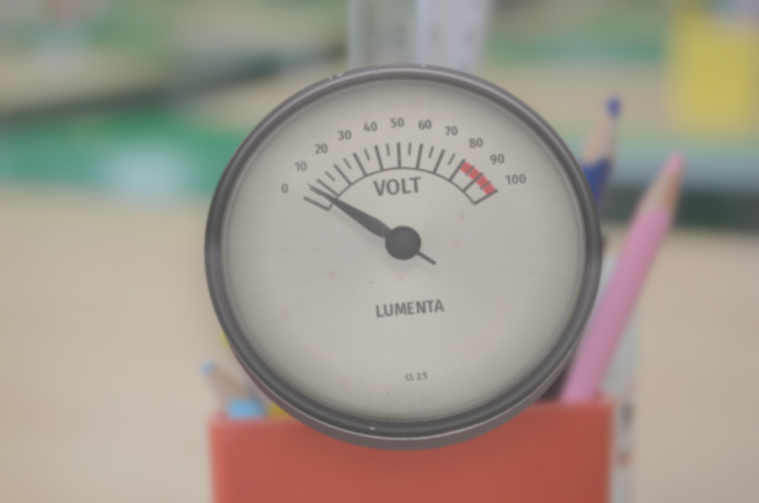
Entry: 5 V
